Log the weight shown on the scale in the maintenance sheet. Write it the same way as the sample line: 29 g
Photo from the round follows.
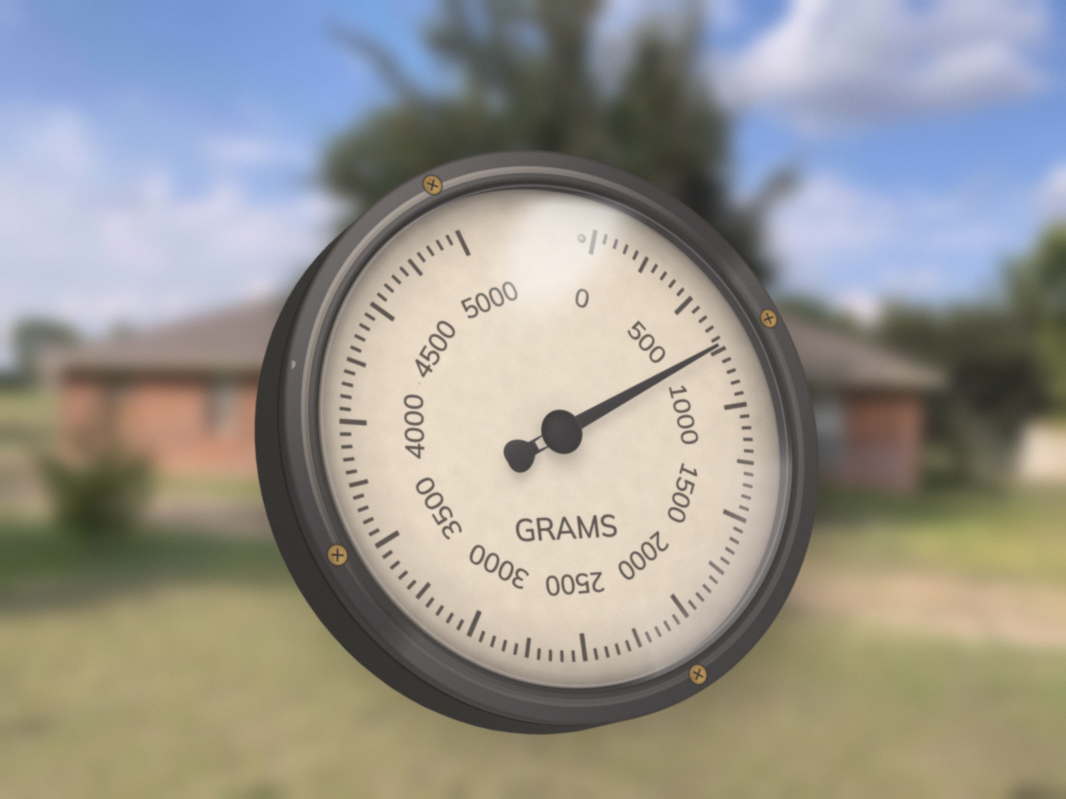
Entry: 725 g
